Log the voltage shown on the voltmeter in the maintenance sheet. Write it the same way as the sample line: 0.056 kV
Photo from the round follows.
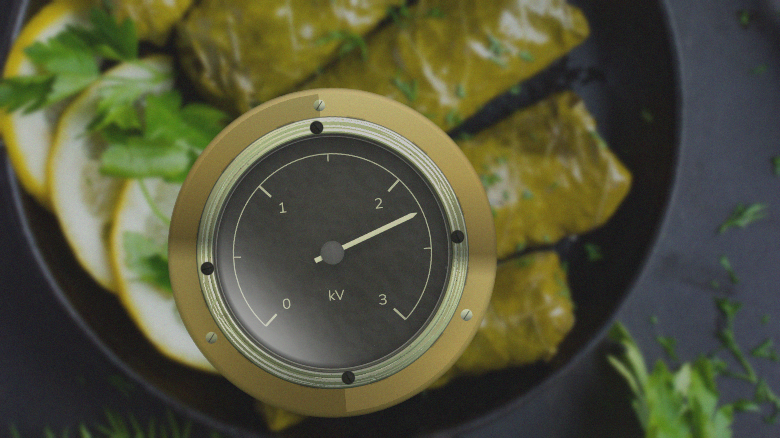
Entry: 2.25 kV
